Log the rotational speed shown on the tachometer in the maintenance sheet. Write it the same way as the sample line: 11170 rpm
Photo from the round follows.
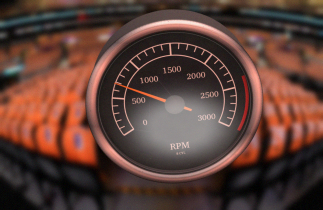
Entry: 700 rpm
